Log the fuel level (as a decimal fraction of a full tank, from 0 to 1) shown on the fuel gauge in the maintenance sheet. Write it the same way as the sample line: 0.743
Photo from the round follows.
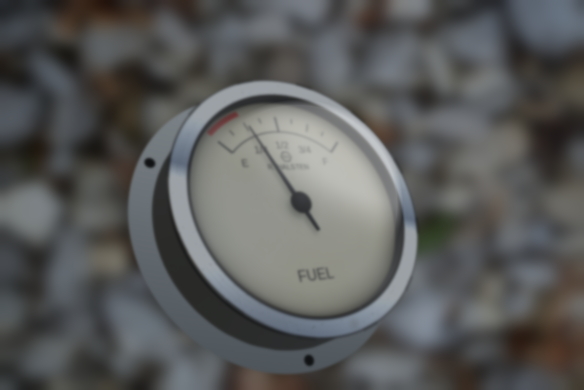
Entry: 0.25
